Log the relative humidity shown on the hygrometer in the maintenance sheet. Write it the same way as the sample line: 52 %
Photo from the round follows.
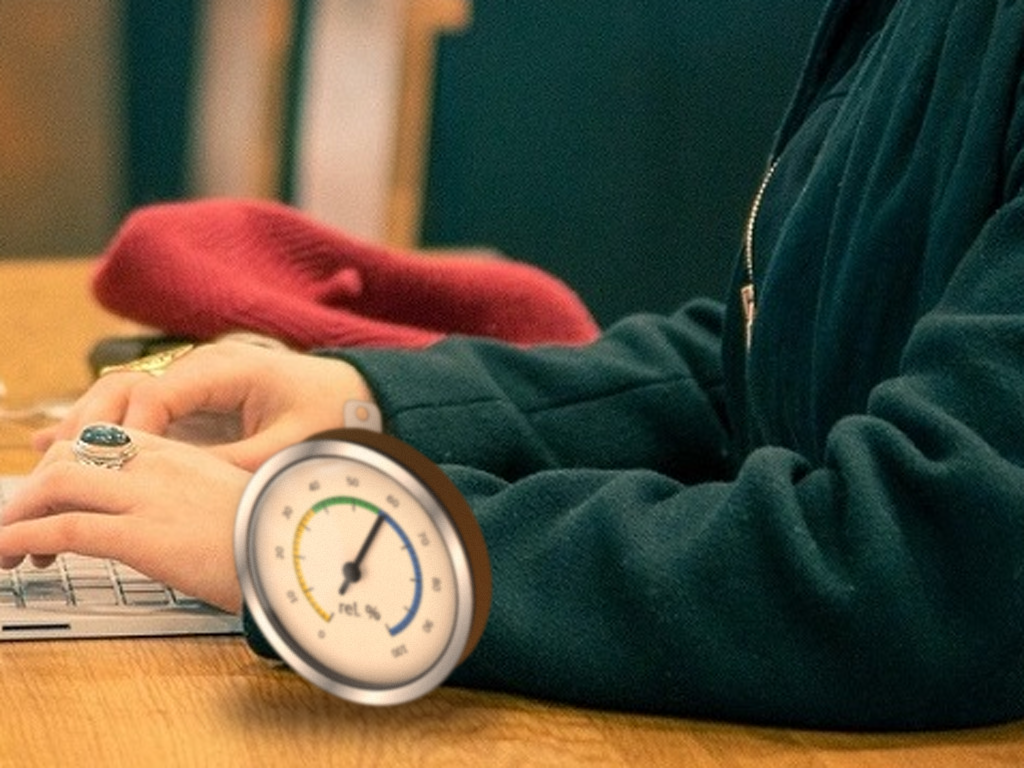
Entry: 60 %
